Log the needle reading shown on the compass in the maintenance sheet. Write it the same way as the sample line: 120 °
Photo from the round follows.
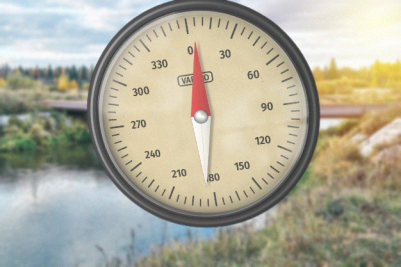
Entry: 5 °
